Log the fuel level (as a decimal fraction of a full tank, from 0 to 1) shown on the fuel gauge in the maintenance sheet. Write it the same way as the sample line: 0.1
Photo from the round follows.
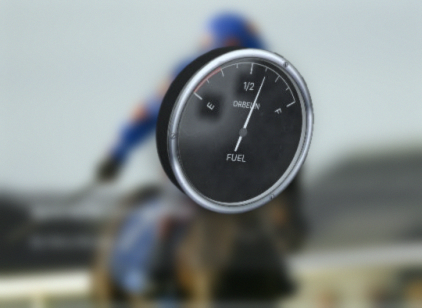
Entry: 0.625
